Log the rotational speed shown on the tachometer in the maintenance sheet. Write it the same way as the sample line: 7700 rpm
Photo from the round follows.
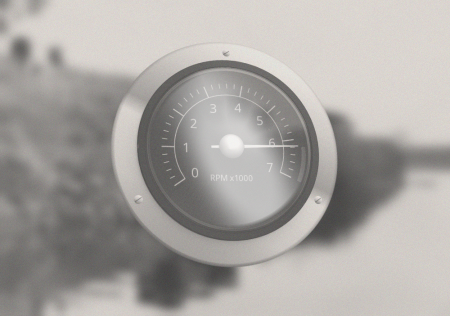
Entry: 6200 rpm
